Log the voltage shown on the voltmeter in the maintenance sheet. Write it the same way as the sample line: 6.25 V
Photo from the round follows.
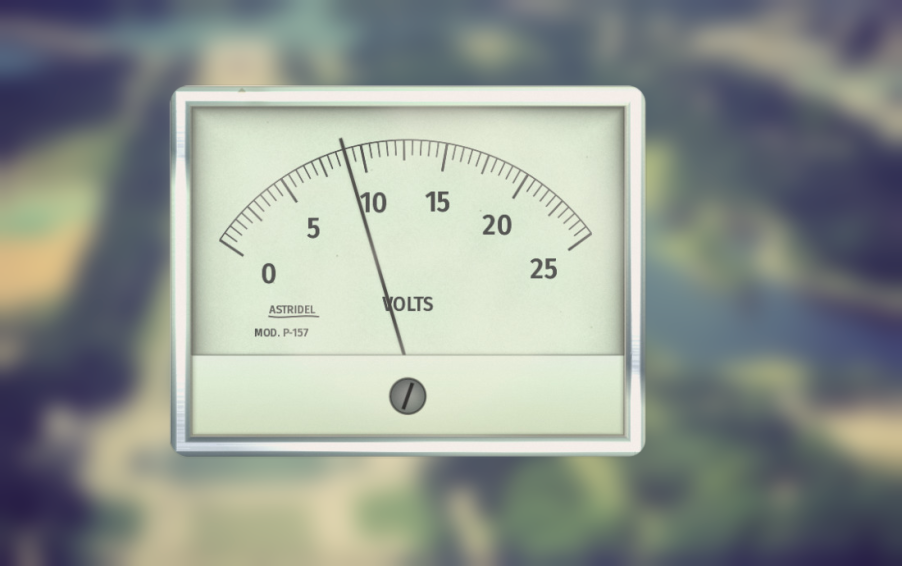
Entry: 9 V
